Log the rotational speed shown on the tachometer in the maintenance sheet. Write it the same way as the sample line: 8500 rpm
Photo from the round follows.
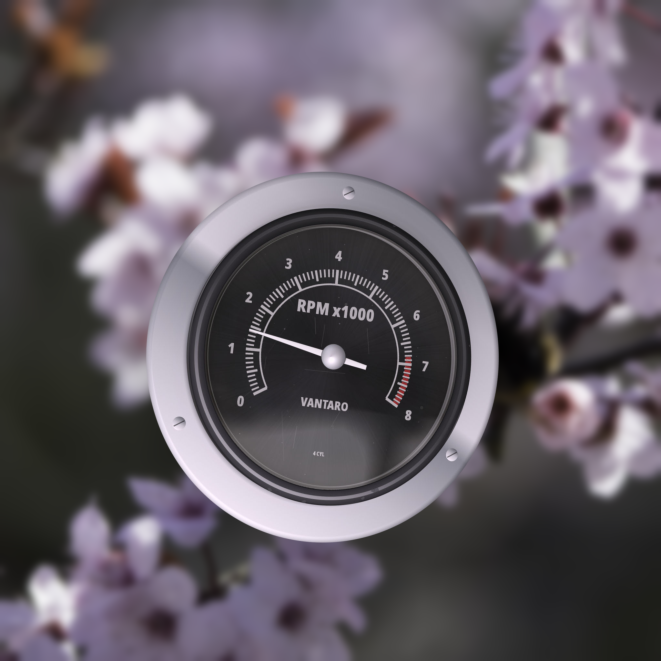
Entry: 1400 rpm
